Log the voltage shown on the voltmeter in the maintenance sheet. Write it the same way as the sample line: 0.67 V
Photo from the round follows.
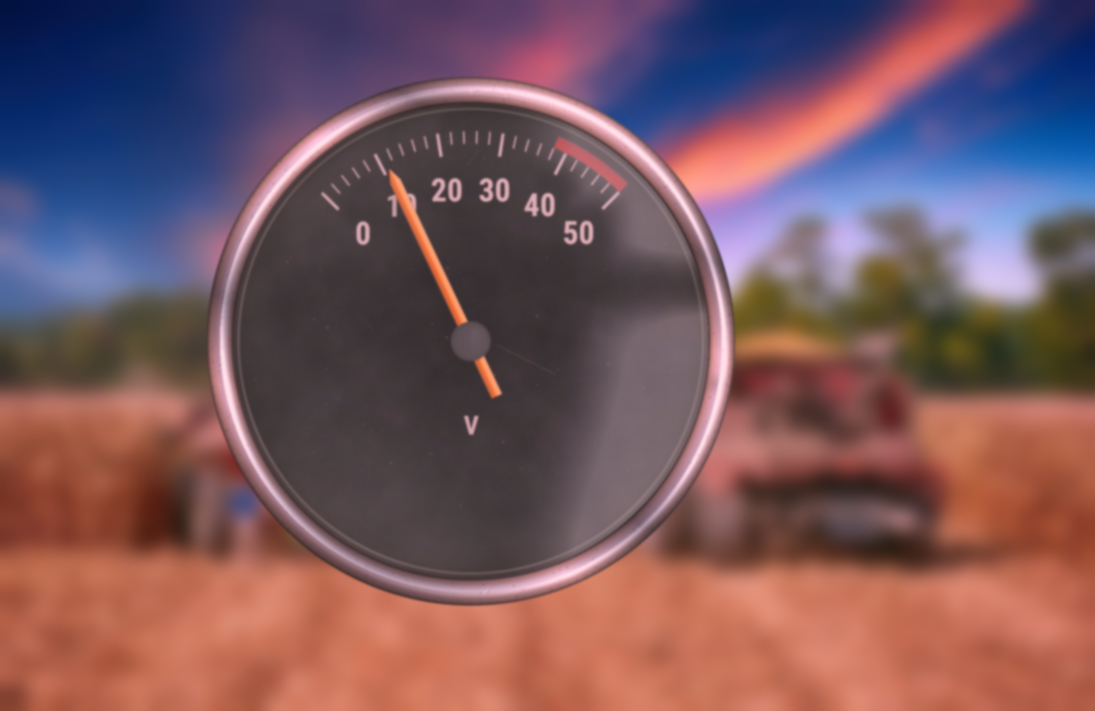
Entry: 11 V
